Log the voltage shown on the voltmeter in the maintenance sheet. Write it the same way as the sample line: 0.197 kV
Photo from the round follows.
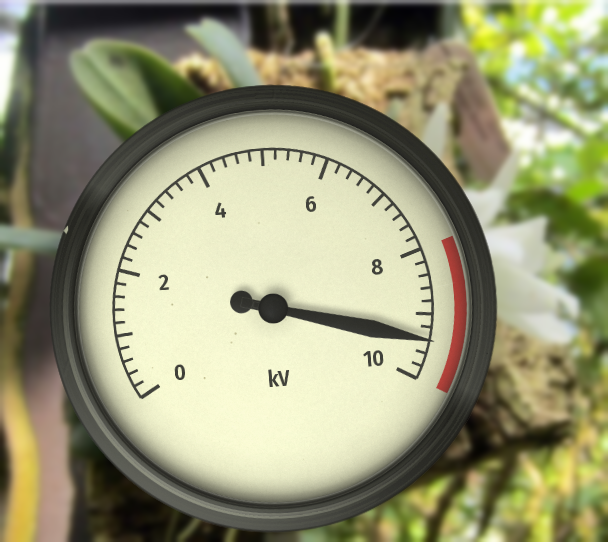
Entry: 9.4 kV
